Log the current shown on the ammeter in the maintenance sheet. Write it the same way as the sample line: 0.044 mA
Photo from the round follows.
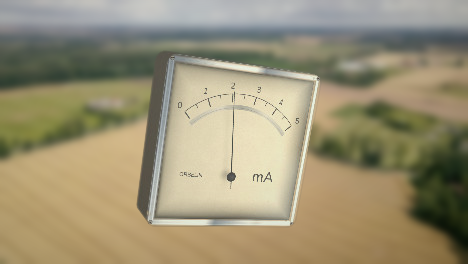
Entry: 2 mA
